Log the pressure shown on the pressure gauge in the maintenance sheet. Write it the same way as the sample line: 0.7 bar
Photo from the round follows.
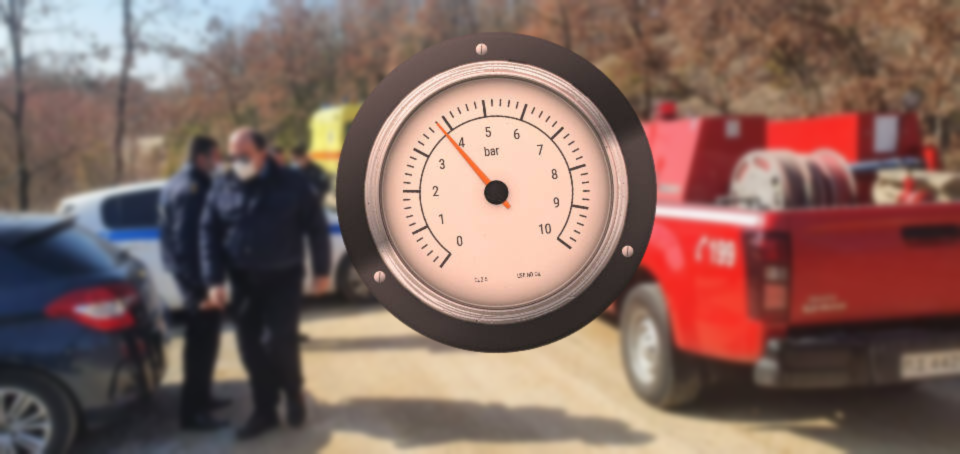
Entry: 3.8 bar
